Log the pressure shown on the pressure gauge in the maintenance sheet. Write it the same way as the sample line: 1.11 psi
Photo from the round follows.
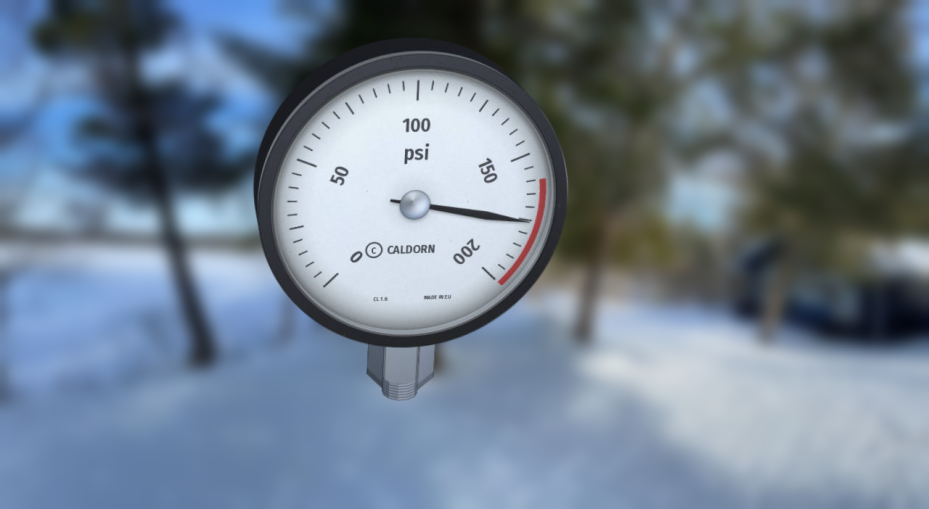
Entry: 175 psi
